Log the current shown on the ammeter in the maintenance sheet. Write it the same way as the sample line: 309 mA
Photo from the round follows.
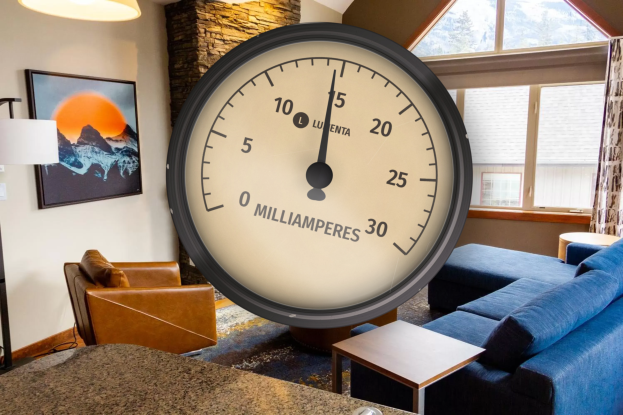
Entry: 14.5 mA
